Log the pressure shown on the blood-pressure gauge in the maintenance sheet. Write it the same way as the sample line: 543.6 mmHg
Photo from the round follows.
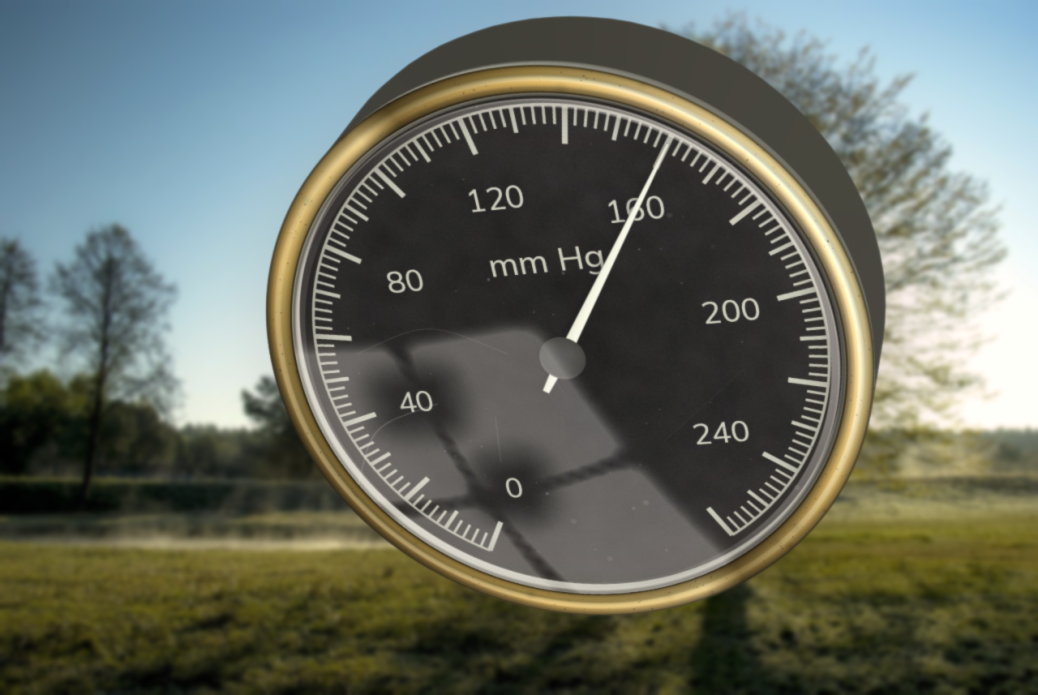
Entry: 160 mmHg
